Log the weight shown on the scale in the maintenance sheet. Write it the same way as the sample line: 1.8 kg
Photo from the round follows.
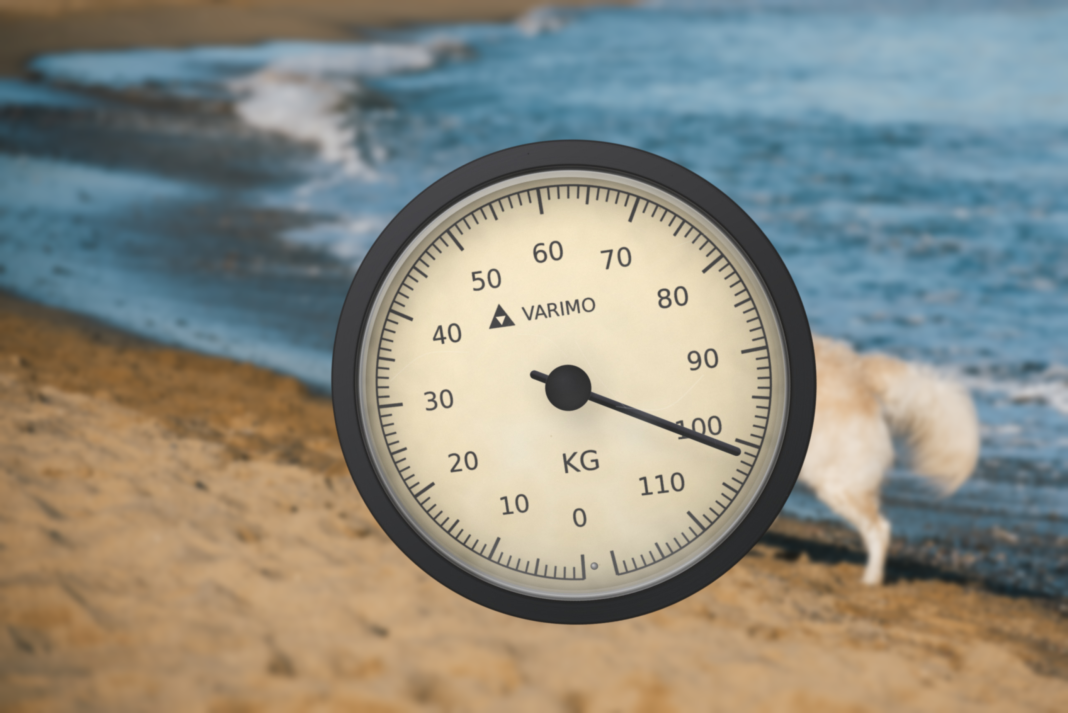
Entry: 101 kg
